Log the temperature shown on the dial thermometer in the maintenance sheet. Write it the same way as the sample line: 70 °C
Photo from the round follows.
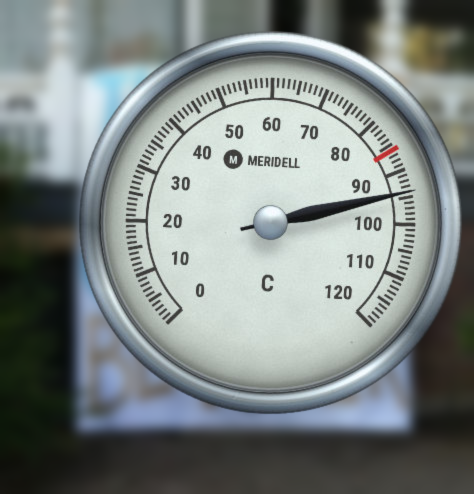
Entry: 94 °C
